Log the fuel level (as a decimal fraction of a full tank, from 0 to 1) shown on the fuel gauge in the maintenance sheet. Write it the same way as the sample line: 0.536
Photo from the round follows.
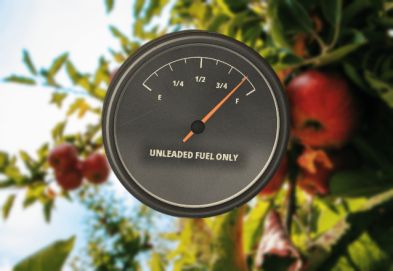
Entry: 0.875
